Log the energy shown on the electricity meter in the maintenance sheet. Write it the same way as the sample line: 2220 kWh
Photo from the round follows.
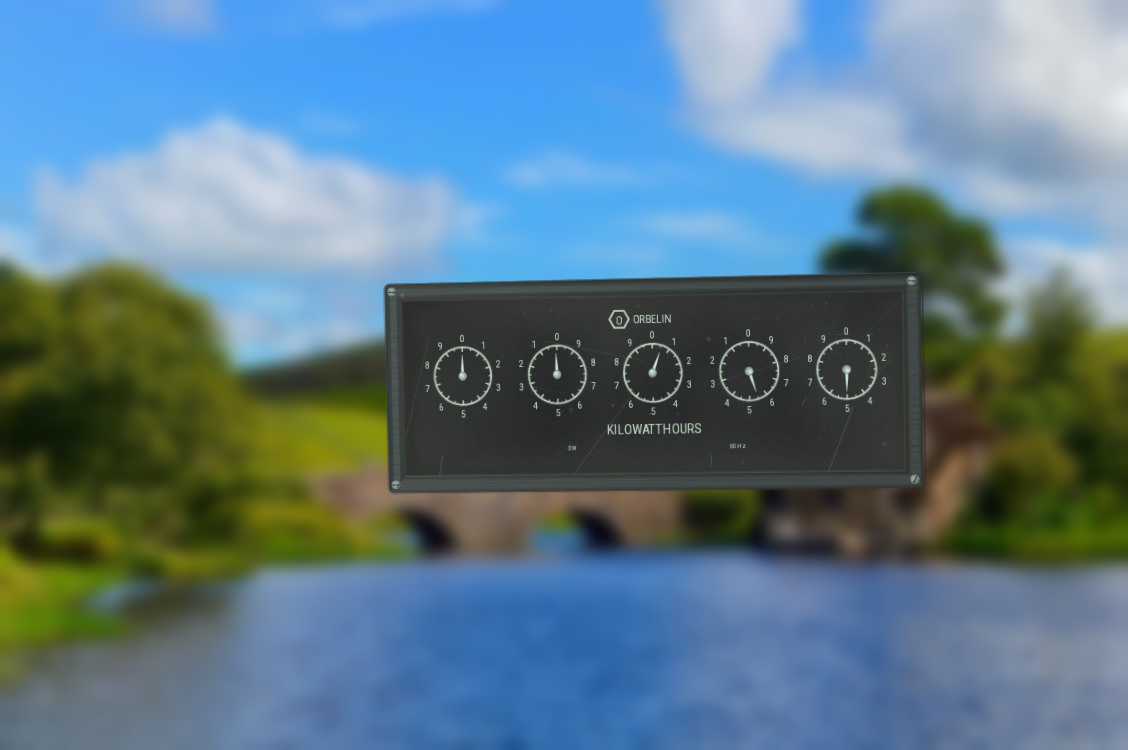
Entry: 55 kWh
